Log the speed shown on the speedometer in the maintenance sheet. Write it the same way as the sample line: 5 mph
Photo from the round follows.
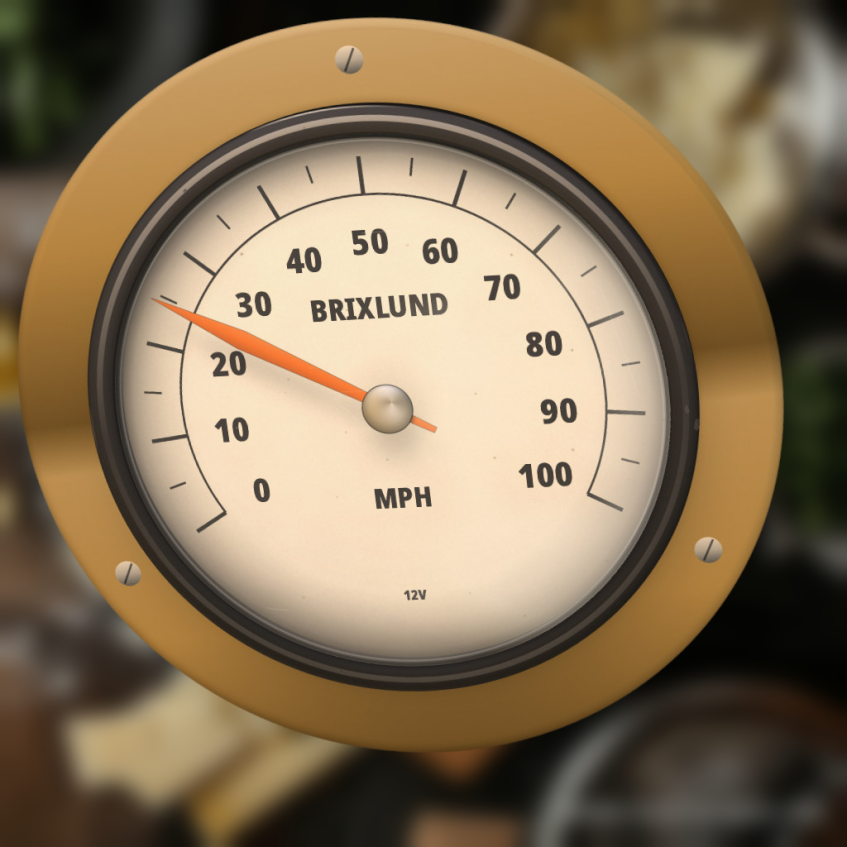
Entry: 25 mph
